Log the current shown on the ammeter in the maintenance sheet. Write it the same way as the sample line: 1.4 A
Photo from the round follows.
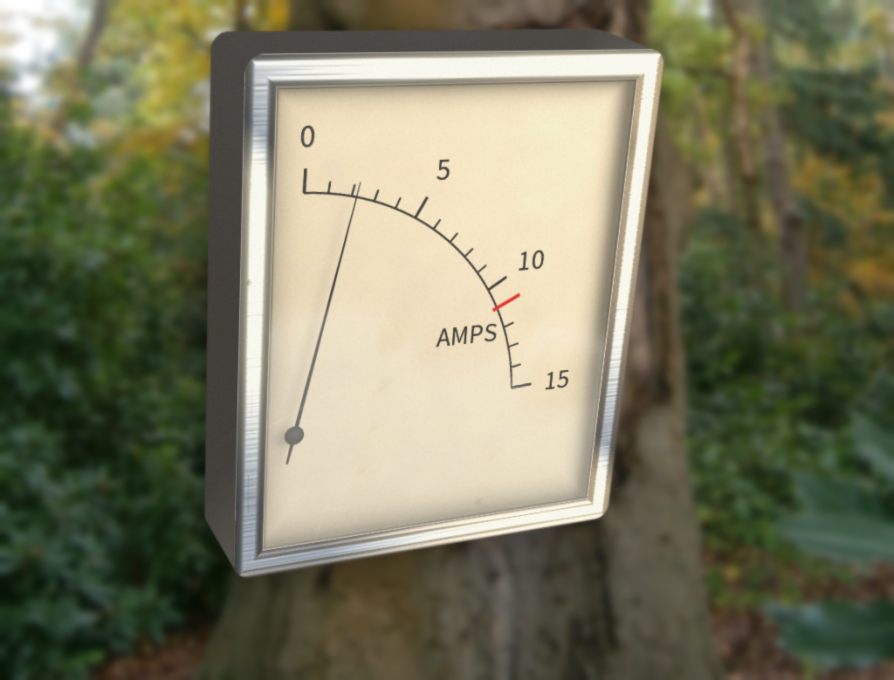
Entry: 2 A
